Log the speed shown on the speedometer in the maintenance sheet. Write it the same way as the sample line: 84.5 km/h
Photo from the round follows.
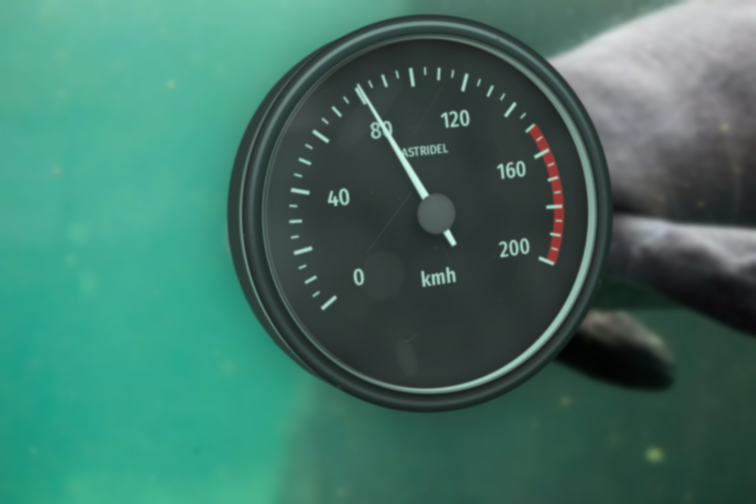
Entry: 80 km/h
